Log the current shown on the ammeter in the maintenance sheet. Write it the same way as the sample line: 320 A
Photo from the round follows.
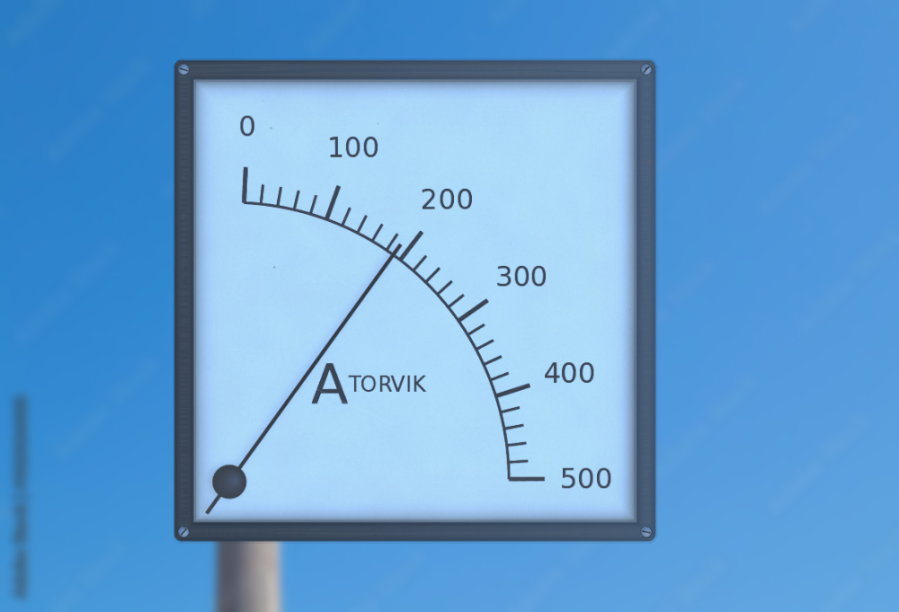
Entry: 190 A
